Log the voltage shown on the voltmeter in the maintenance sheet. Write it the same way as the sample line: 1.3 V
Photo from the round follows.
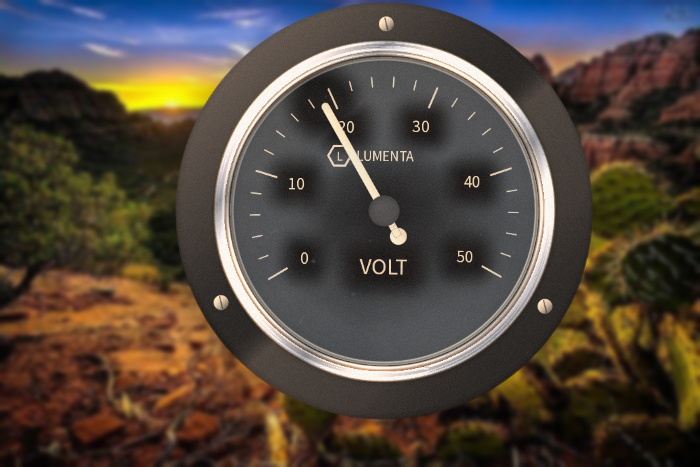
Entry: 19 V
